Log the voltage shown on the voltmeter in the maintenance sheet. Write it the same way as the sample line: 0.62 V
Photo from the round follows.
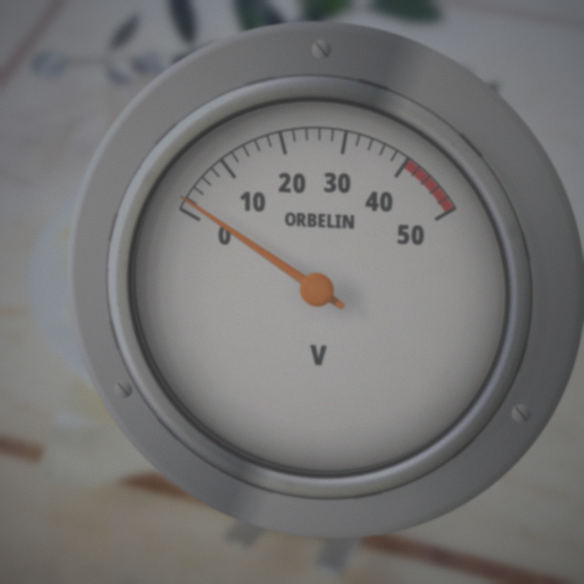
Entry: 2 V
